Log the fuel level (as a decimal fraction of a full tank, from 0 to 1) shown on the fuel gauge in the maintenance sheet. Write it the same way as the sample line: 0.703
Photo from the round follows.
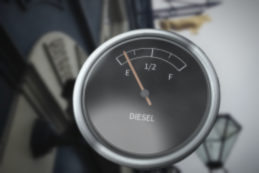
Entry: 0.125
